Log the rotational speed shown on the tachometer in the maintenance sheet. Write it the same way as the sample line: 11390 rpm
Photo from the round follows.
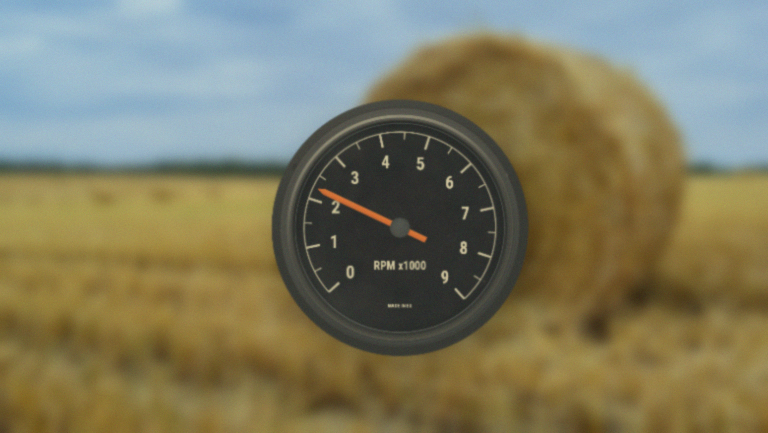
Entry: 2250 rpm
